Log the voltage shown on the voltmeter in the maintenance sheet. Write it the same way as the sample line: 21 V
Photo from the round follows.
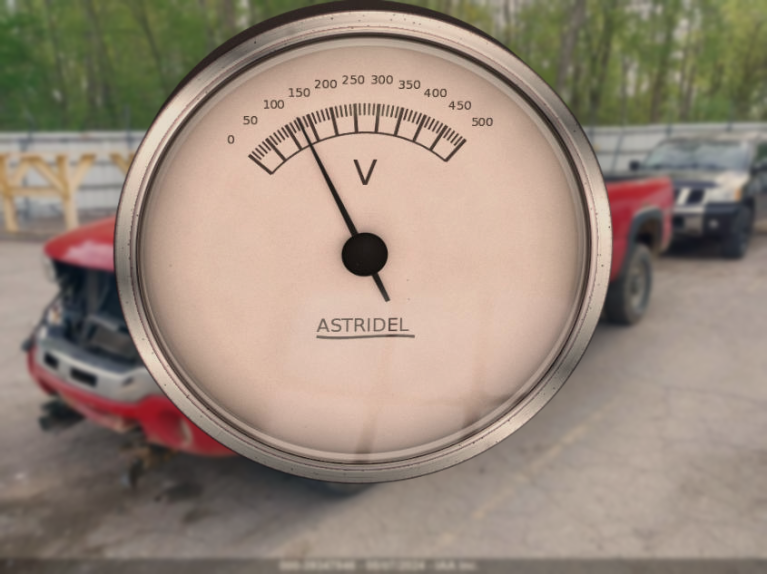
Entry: 130 V
